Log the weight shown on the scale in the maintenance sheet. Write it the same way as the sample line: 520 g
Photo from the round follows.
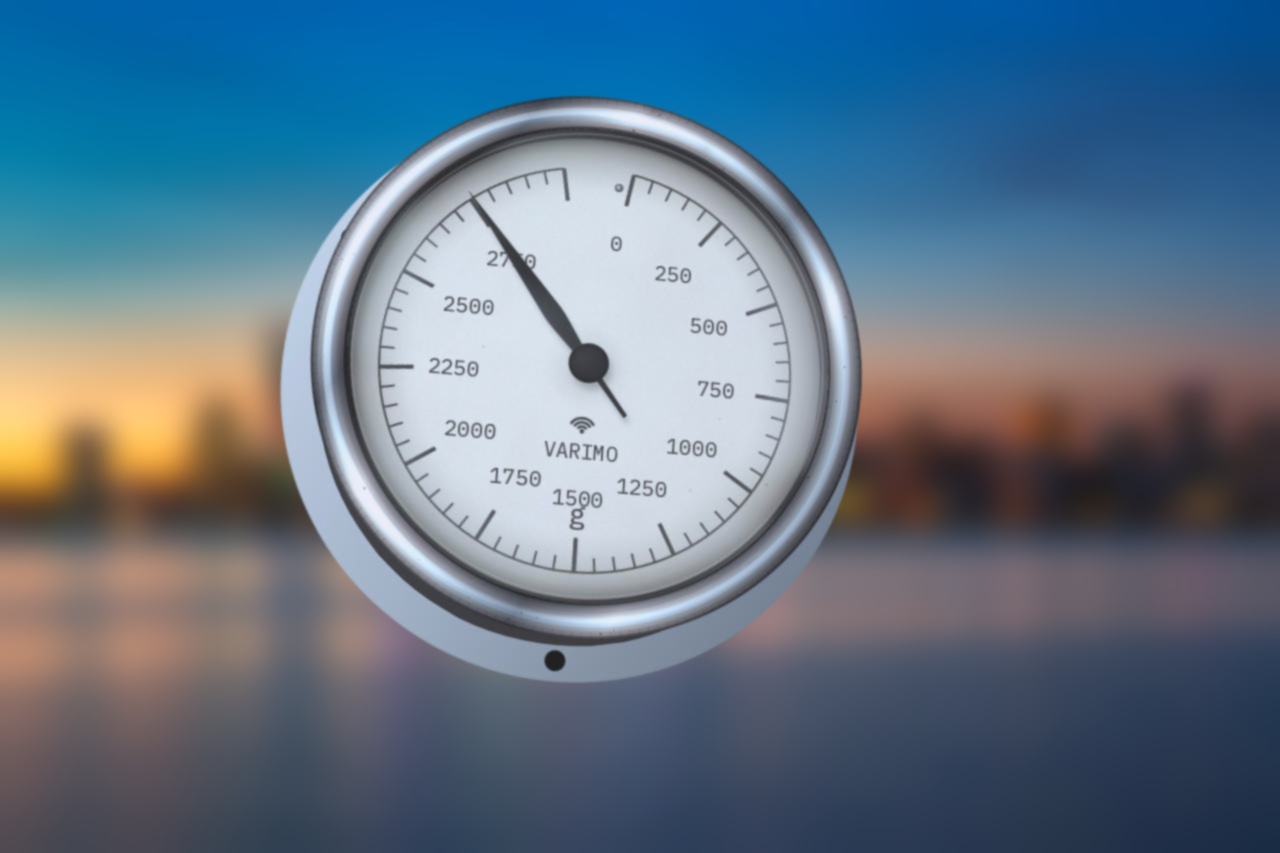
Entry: 2750 g
